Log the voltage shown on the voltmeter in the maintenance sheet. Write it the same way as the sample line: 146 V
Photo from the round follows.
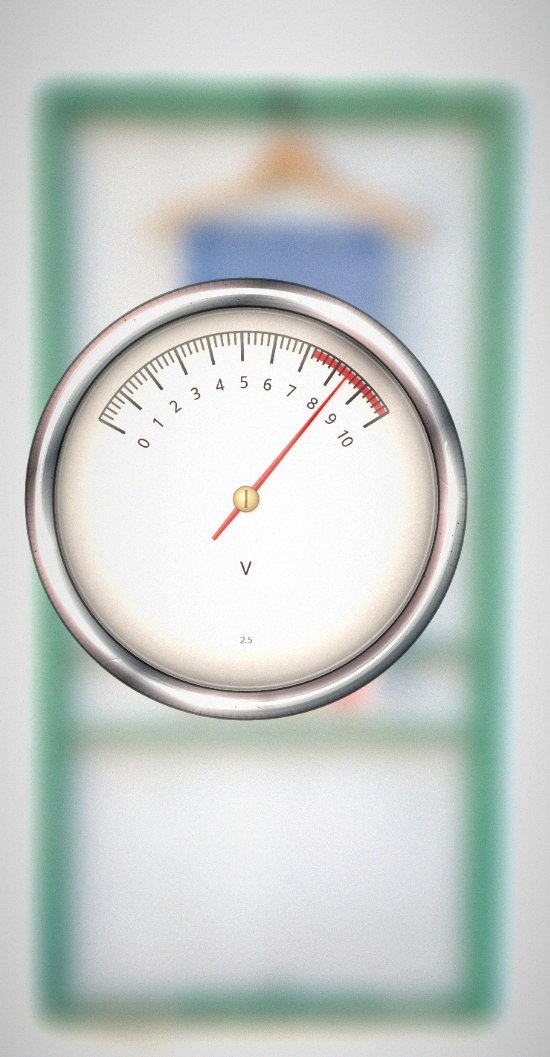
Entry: 8.4 V
